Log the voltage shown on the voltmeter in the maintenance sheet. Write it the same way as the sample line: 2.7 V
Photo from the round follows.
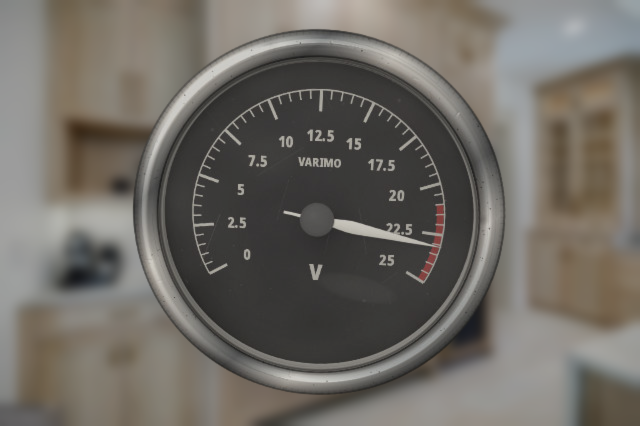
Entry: 23 V
